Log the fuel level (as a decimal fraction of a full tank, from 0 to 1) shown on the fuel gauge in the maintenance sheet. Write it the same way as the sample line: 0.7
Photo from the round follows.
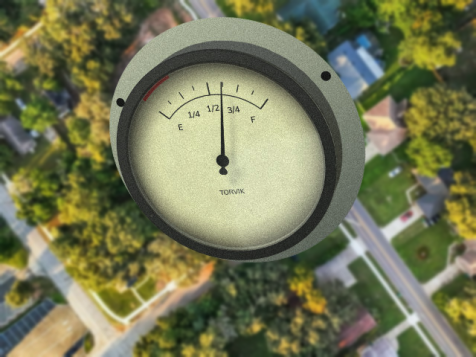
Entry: 0.625
